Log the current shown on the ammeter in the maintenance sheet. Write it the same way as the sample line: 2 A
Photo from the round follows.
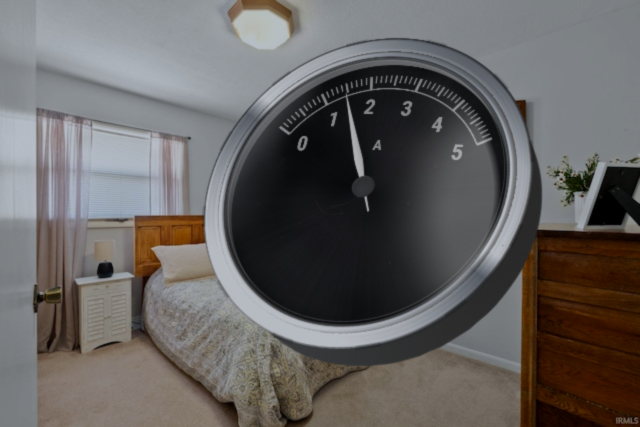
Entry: 1.5 A
